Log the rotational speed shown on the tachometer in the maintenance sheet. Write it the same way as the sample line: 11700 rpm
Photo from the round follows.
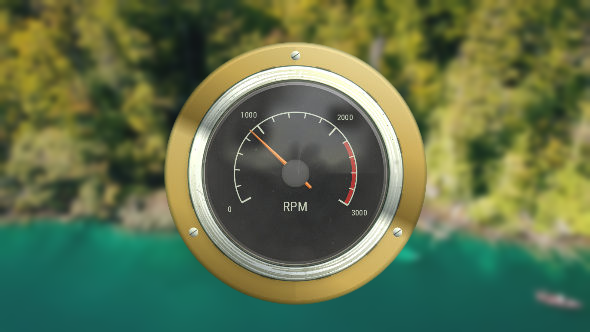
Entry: 900 rpm
